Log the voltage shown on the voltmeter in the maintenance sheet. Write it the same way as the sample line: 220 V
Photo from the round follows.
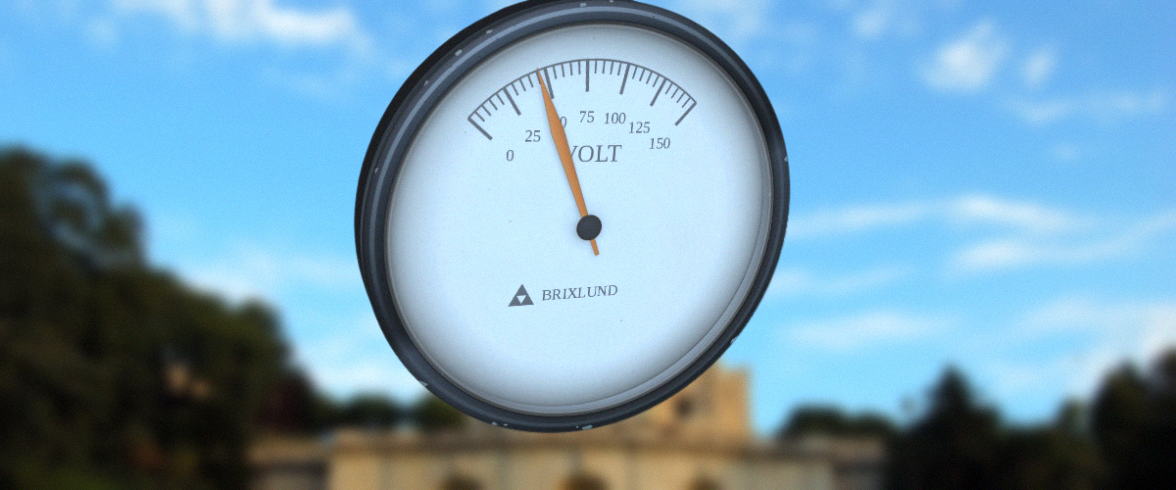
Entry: 45 V
